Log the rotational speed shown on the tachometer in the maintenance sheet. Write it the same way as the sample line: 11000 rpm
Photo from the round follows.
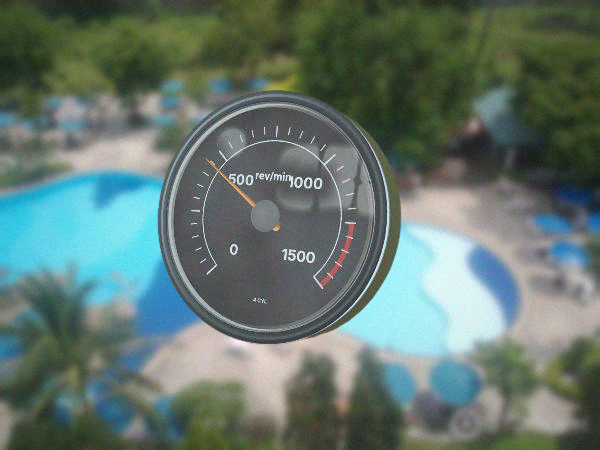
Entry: 450 rpm
